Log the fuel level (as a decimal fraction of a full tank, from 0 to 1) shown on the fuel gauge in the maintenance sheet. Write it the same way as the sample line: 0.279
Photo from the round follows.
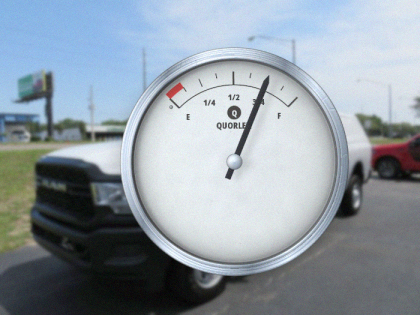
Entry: 0.75
